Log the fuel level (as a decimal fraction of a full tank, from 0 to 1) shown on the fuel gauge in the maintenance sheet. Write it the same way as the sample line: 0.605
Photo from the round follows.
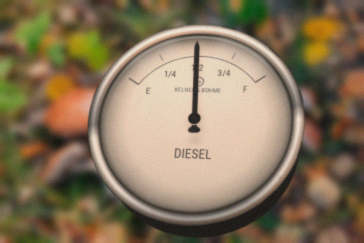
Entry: 0.5
